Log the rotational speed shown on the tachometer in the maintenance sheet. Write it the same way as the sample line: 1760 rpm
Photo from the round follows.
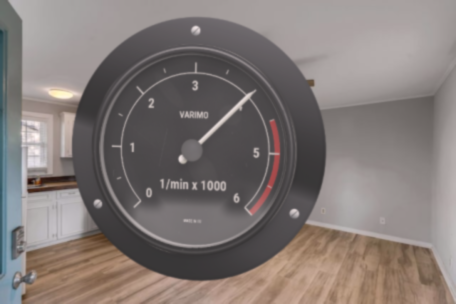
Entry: 4000 rpm
